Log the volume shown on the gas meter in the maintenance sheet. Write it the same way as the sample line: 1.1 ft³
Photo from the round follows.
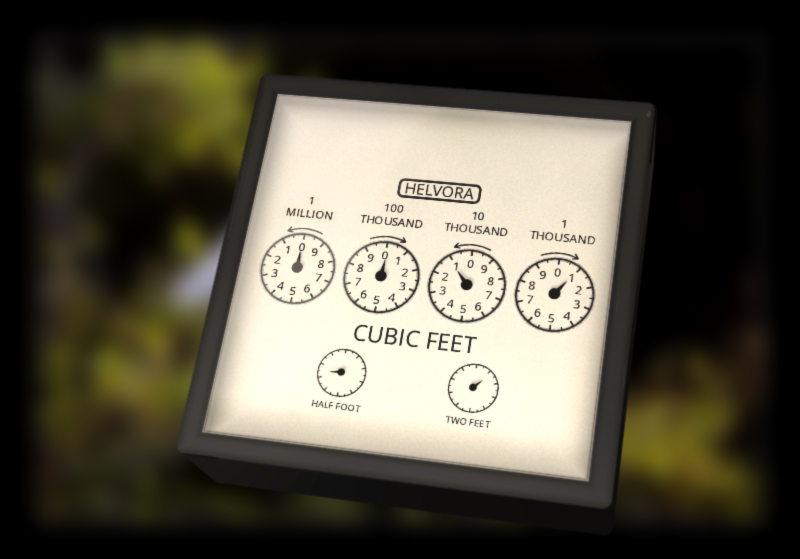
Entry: 1100 ft³
